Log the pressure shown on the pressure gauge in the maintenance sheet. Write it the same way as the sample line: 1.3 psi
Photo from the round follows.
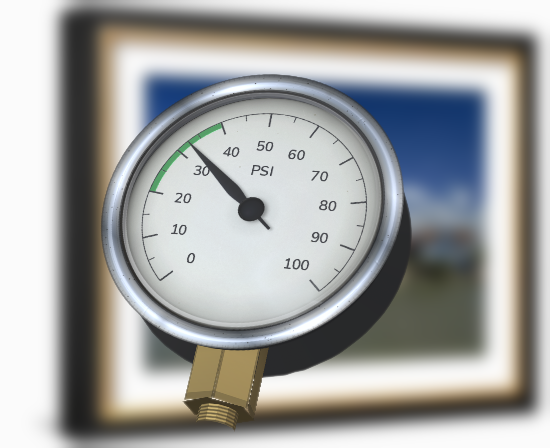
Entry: 32.5 psi
